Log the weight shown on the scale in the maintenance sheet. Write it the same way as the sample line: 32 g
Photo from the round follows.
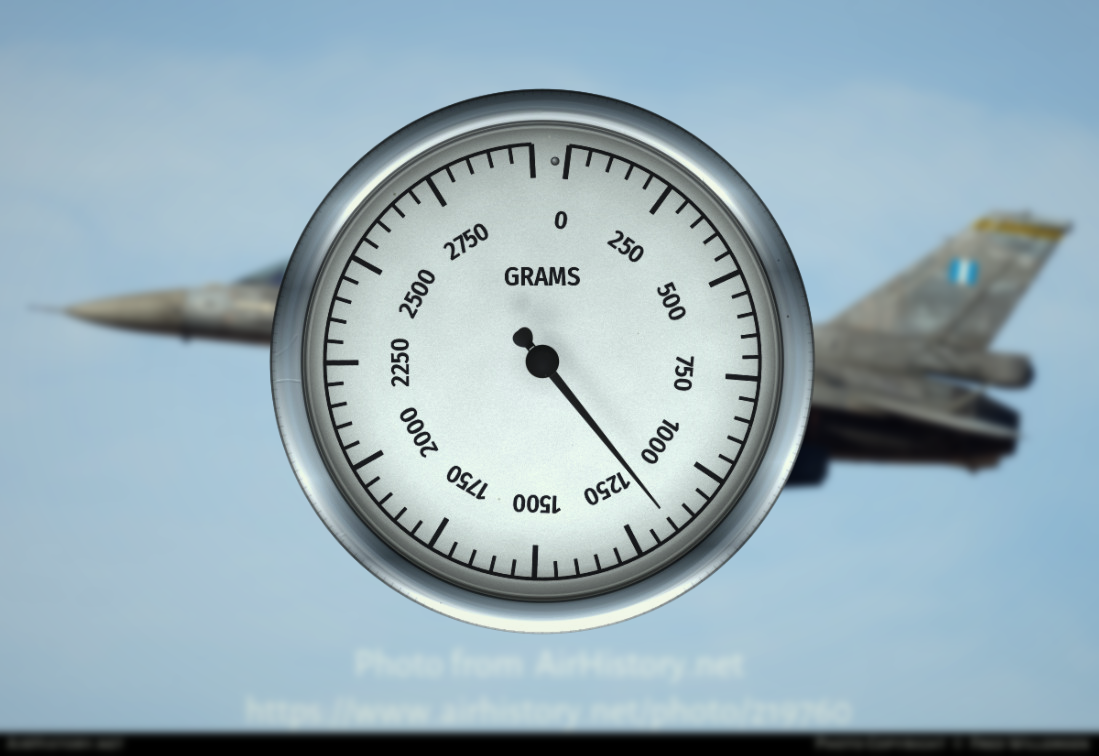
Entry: 1150 g
